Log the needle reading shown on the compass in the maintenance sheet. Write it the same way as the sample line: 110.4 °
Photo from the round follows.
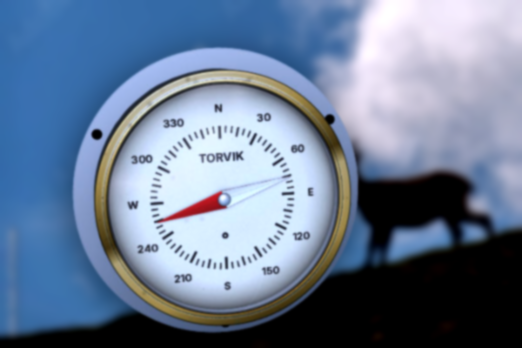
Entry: 255 °
